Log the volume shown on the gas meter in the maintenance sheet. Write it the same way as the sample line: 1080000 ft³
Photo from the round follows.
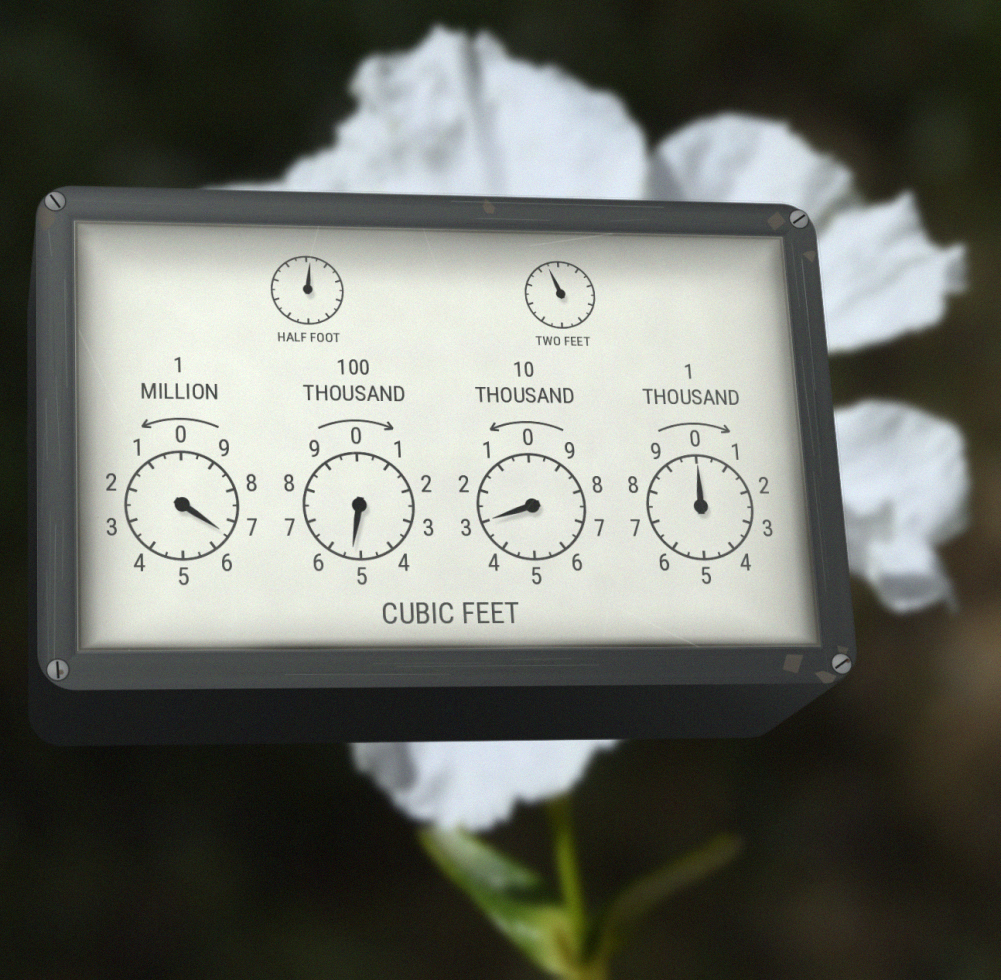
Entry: 653000 ft³
